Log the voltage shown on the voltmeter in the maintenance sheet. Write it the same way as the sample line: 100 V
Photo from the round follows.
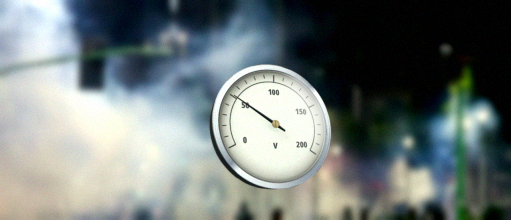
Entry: 50 V
